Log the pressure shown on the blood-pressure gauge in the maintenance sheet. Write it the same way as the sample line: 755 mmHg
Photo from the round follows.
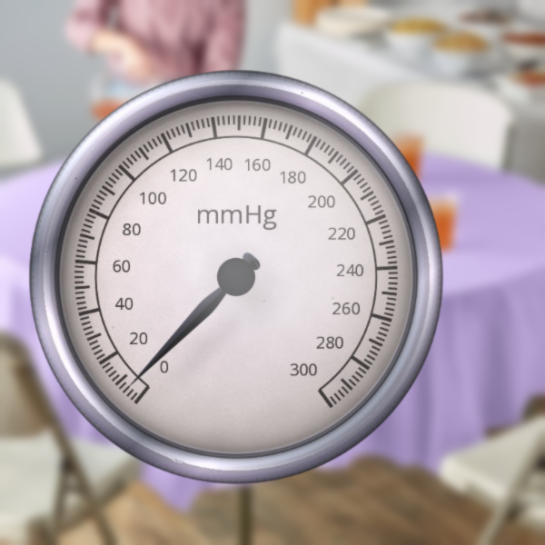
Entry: 6 mmHg
